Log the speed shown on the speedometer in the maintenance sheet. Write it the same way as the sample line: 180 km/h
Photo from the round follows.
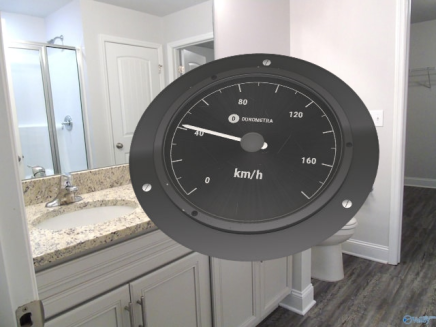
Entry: 40 km/h
